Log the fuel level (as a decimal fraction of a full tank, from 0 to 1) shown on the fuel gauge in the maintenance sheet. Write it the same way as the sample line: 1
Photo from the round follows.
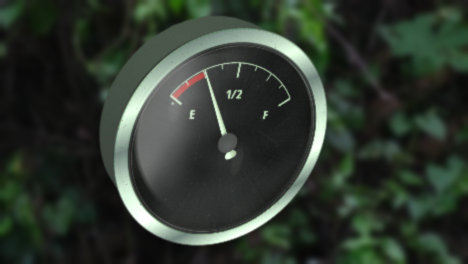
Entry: 0.25
